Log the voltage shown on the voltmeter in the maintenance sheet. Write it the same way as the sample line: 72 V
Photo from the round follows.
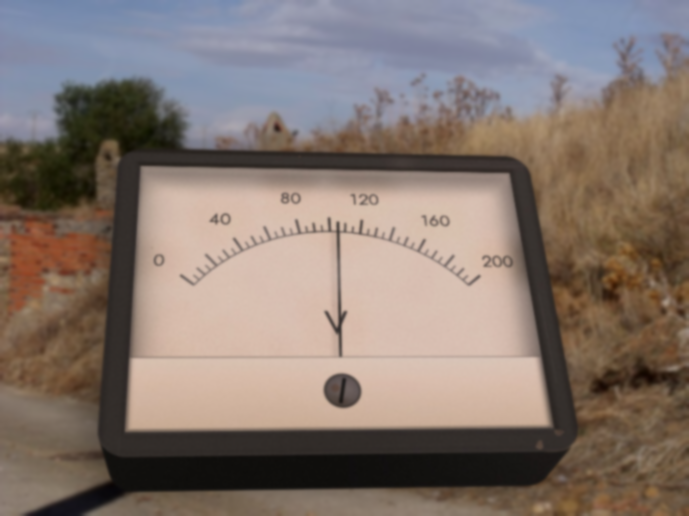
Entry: 105 V
